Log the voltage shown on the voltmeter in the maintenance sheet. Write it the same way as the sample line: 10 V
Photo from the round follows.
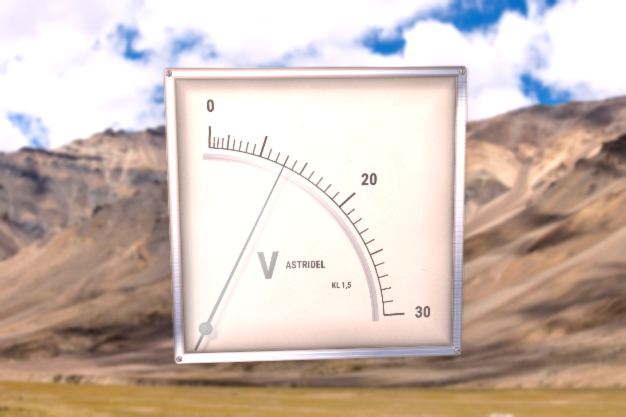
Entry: 13 V
